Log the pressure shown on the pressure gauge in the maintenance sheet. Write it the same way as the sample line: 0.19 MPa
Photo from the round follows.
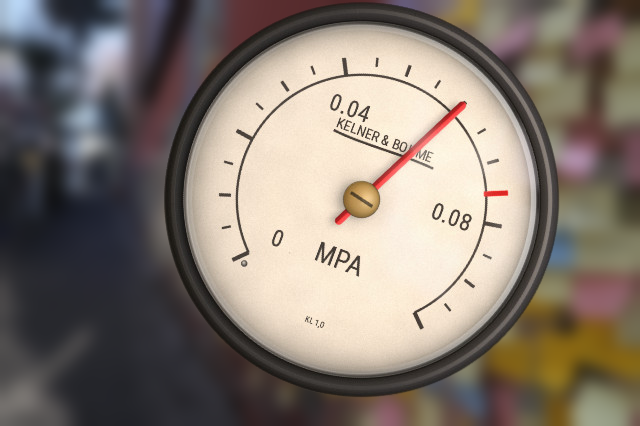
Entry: 0.06 MPa
